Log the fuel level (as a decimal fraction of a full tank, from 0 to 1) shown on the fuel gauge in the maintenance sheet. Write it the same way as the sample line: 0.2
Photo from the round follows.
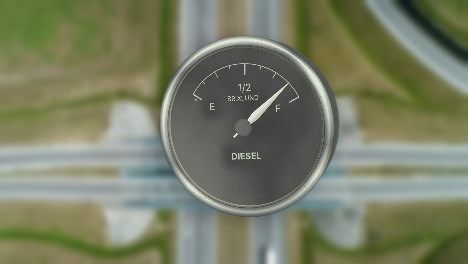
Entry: 0.875
